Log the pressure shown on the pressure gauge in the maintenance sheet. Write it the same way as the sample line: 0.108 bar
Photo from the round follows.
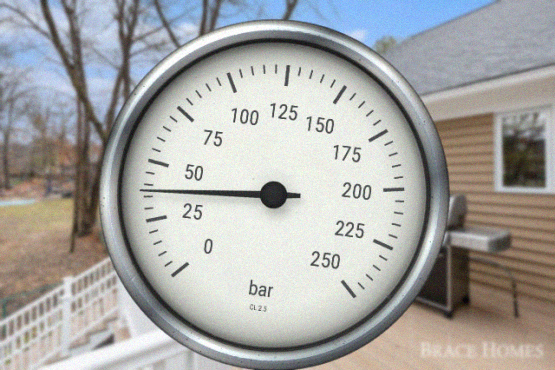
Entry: 37.5 bar
